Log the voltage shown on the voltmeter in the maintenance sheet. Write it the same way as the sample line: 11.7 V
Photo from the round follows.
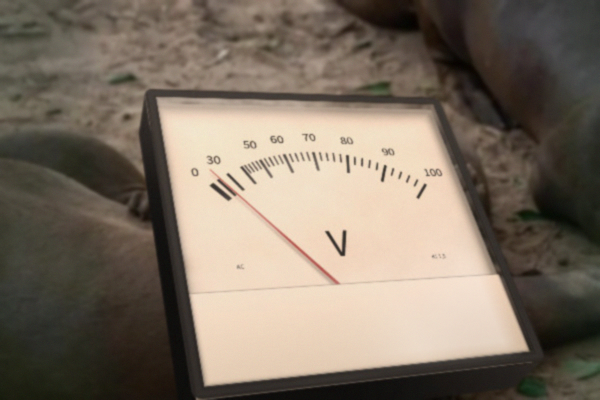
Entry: 20 V
